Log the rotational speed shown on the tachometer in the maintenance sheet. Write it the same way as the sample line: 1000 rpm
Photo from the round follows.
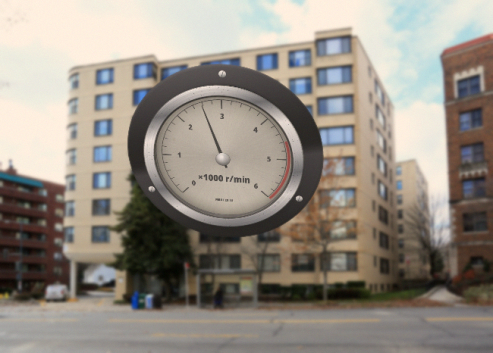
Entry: 2600 rpm
